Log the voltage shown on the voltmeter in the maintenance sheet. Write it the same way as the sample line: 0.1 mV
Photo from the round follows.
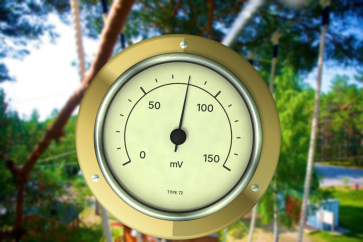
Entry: 80 mV
